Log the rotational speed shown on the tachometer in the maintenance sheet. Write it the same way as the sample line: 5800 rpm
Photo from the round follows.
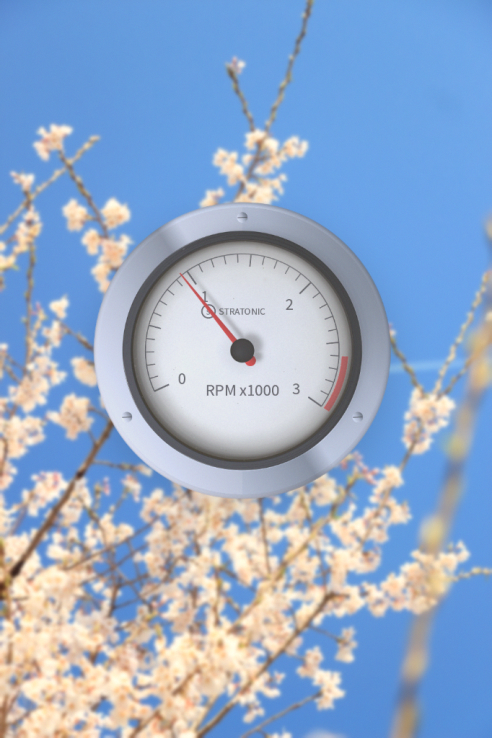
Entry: 950 rpm
